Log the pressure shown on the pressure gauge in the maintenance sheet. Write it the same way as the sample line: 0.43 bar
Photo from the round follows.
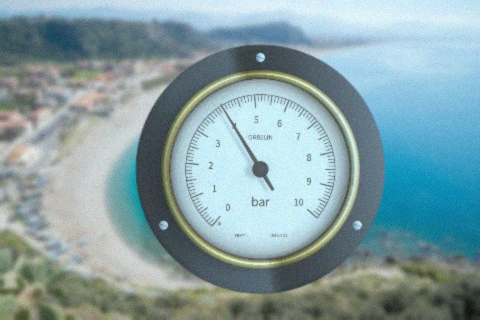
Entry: 4 bar
